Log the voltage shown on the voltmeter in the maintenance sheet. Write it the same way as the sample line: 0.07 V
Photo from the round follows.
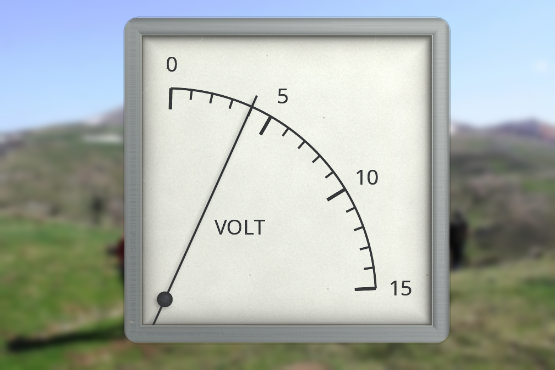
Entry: 4 V
